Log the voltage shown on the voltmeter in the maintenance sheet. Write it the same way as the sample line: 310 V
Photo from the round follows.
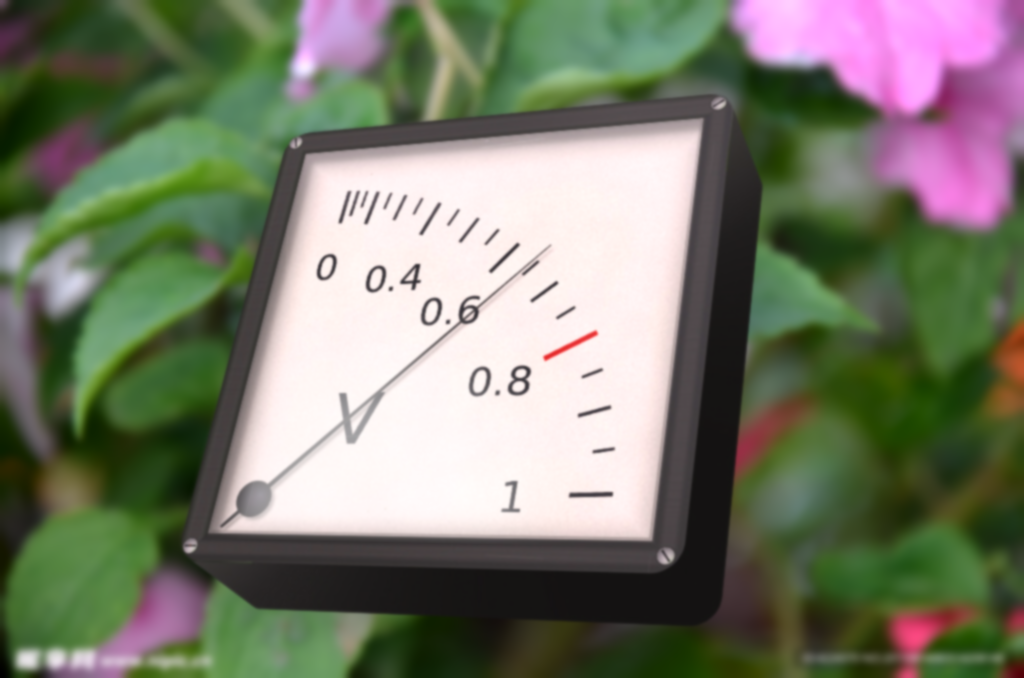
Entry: 0.65 V
